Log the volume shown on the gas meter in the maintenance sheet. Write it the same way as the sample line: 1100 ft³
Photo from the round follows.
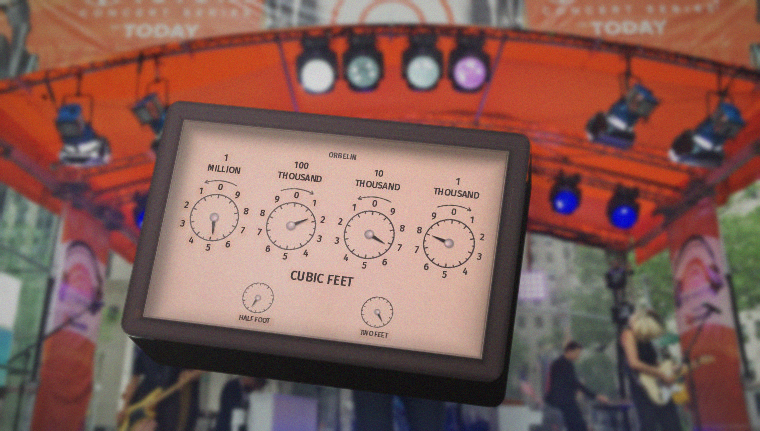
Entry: 516800 ft³
